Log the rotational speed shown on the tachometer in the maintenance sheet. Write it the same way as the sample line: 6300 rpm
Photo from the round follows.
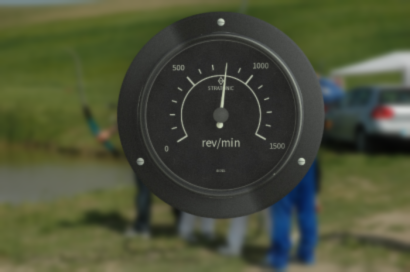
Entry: 800 rpm
